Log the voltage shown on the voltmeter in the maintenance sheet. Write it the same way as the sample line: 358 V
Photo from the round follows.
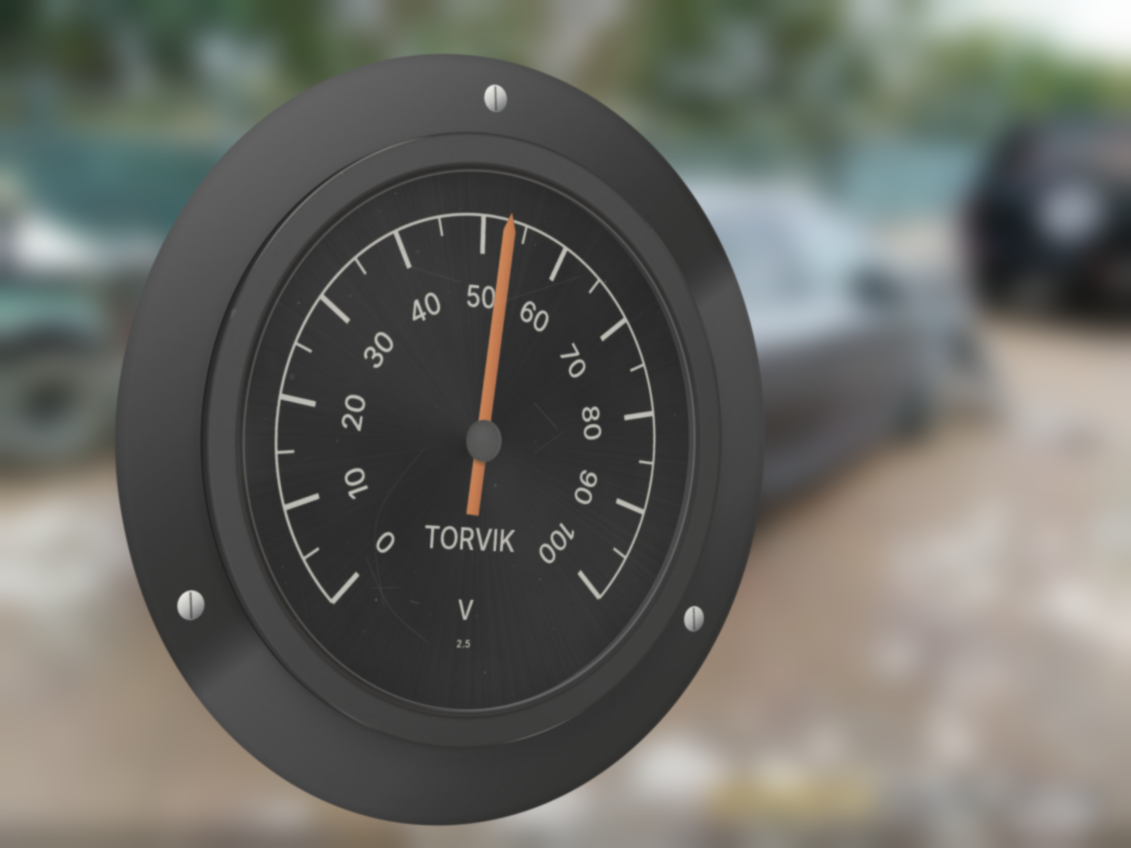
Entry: 52.5 V
